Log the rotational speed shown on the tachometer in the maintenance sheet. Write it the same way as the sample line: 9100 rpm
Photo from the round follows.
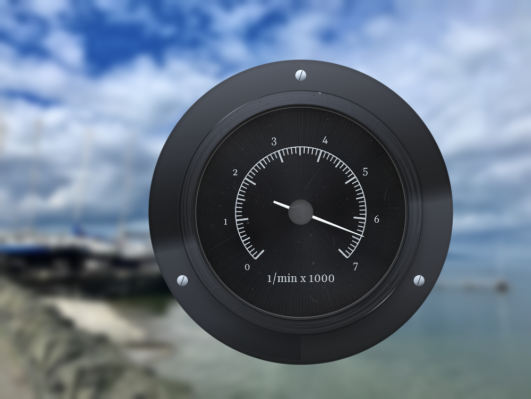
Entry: 6400 rpm
